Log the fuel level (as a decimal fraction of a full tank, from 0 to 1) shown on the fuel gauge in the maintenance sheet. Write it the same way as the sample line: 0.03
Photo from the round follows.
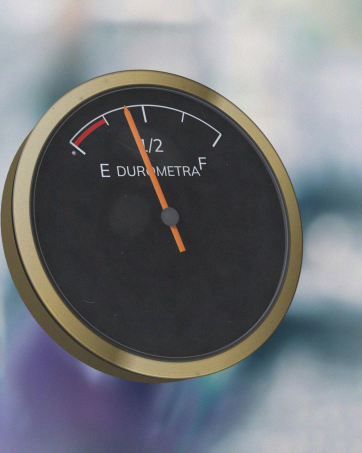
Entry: 0.375
